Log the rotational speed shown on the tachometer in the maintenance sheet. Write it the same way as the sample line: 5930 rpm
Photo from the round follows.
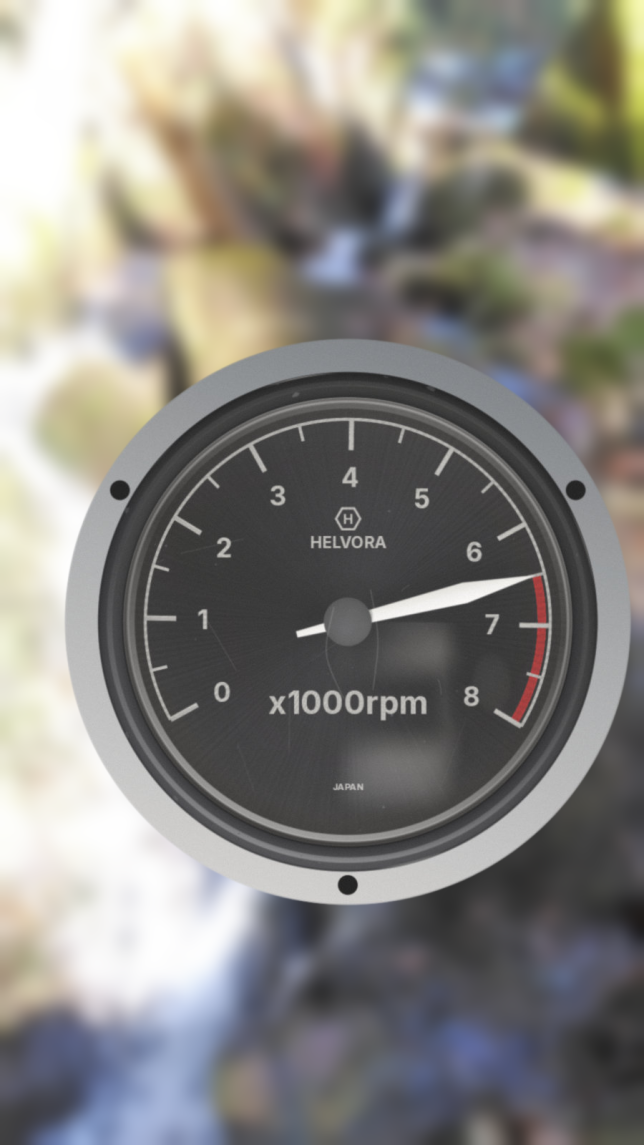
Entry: 6500 rpm
